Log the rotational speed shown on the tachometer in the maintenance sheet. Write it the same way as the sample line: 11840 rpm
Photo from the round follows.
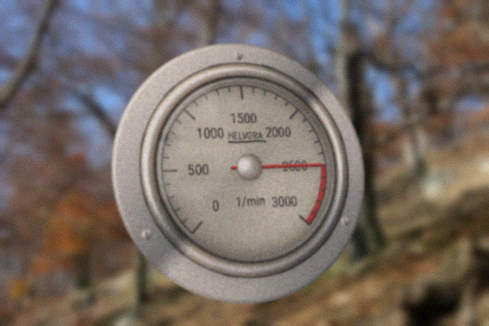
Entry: 2500 rpm
